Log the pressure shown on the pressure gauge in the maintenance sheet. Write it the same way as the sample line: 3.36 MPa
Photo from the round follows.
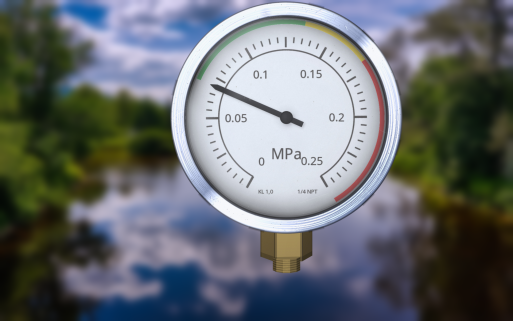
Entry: 0.07 MPa
